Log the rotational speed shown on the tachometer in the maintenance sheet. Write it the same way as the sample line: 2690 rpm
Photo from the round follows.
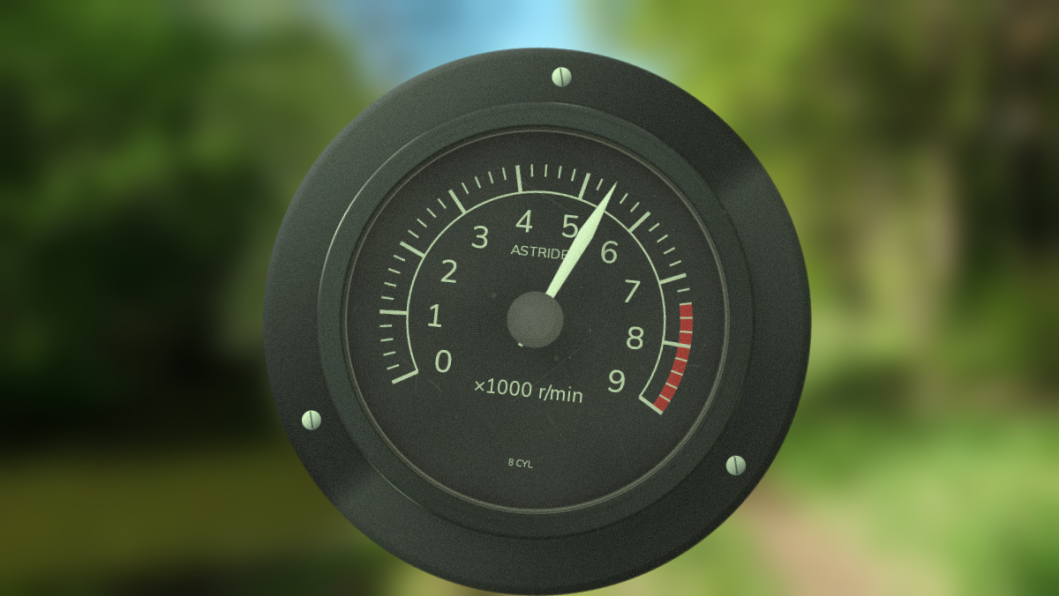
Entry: 5400 rpm
